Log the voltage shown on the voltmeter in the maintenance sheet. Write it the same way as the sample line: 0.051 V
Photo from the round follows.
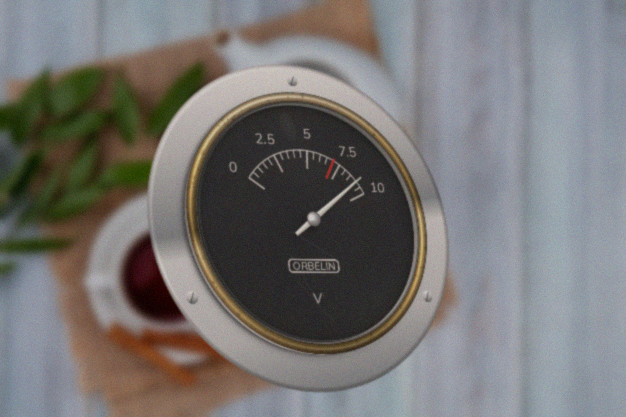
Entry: 9 V
